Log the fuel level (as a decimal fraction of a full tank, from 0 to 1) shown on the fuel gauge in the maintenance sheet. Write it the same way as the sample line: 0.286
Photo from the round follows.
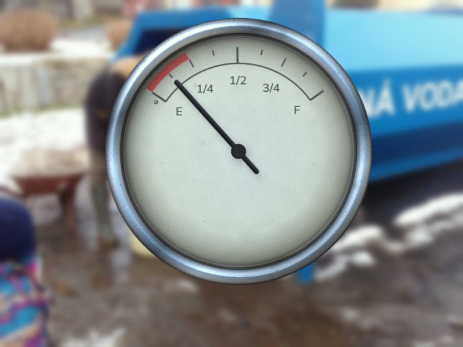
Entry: 0.125
